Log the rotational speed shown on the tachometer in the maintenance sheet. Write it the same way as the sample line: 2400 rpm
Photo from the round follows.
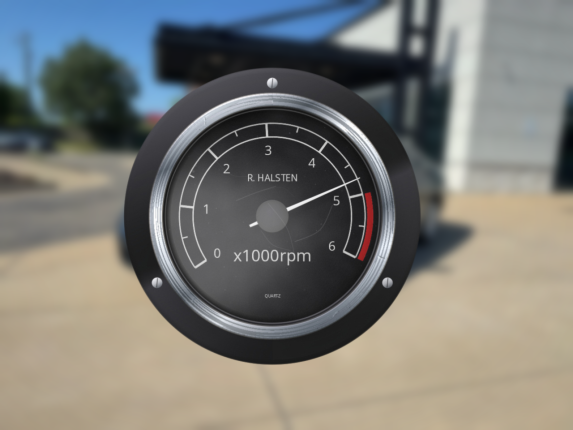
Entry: 4750 rpm
